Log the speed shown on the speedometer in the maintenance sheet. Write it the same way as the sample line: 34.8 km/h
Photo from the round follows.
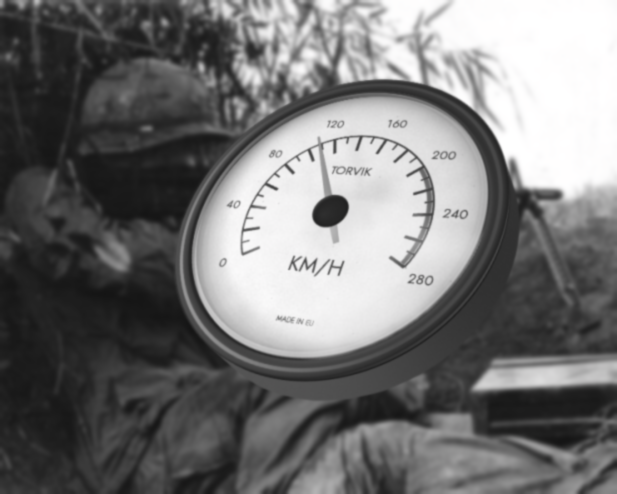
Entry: 110 km/h
